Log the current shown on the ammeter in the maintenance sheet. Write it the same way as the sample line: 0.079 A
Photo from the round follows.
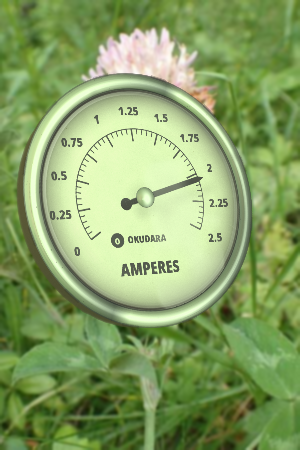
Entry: 2.05 A
